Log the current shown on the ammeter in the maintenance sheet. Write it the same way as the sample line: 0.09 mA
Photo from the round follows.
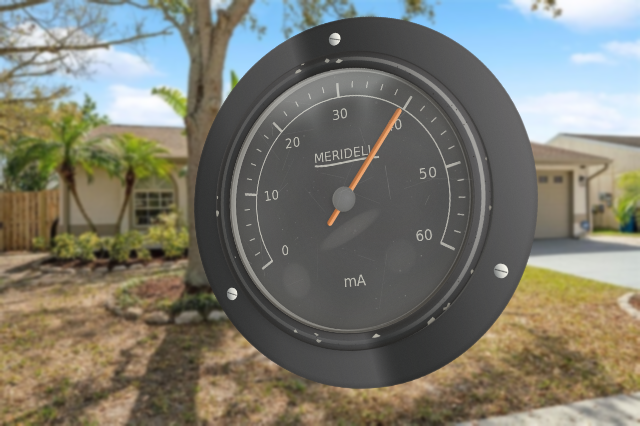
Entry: 40 mA
